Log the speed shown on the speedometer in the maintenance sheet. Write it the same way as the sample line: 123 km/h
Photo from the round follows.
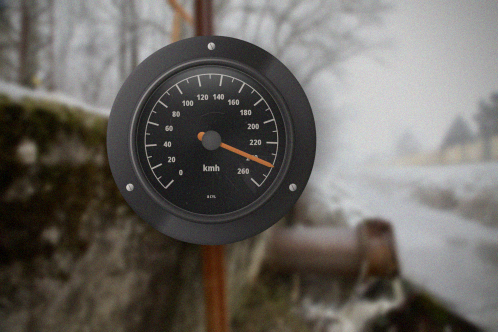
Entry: 240 km/h
